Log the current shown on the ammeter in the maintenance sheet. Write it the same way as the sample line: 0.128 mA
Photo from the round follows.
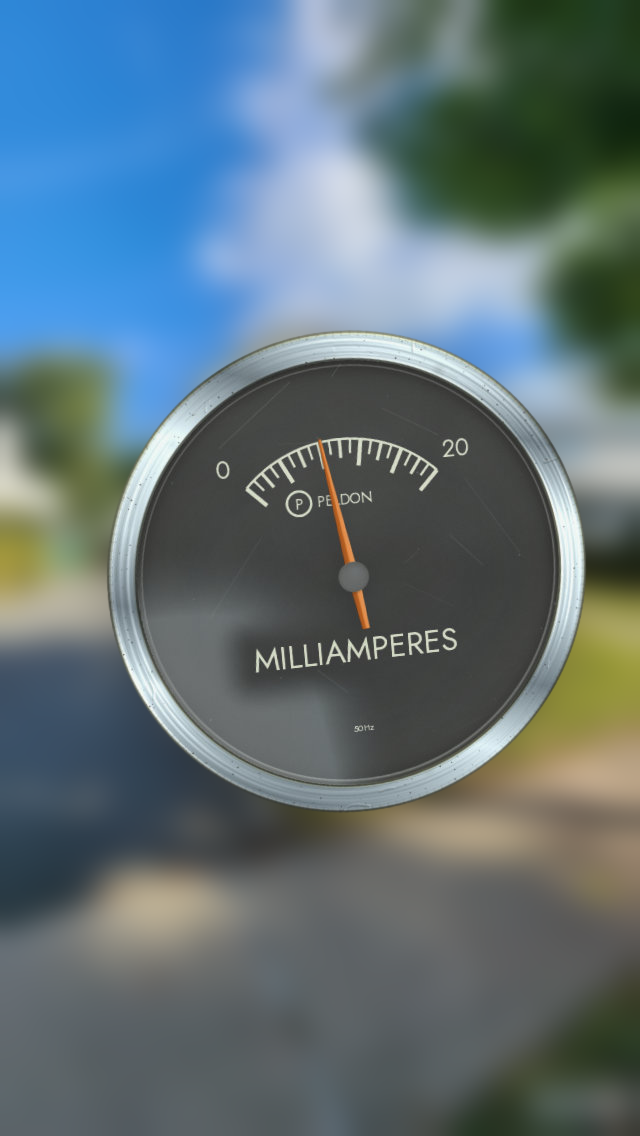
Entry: 8 mA
